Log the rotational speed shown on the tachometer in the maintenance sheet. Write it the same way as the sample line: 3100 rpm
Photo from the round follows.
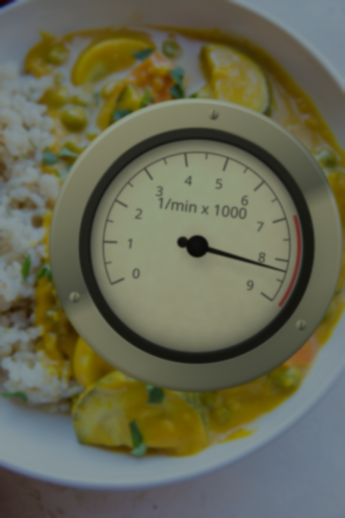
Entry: 8250 rpm
